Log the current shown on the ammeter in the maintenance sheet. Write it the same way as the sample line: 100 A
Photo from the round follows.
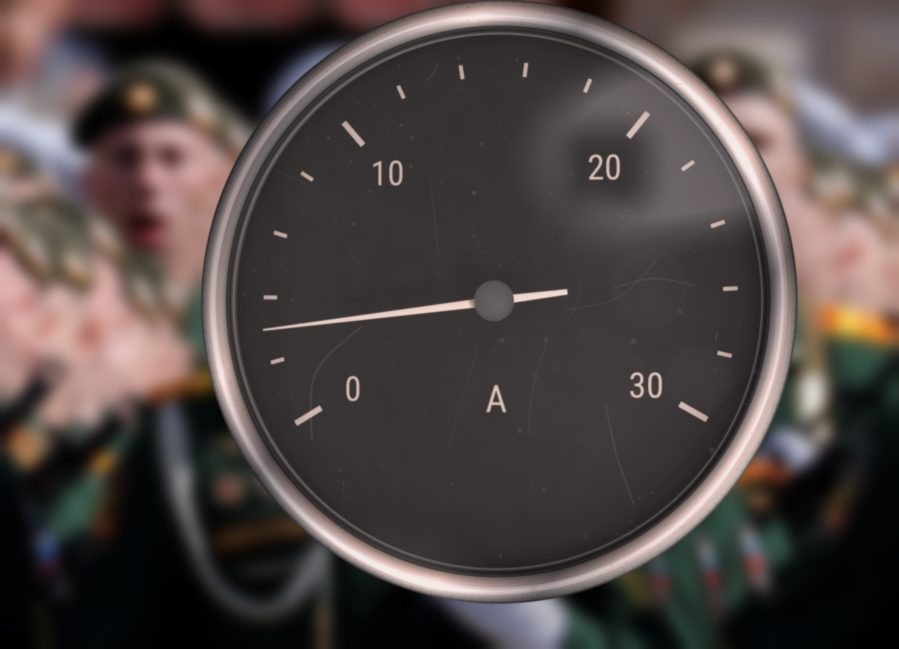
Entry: 3 A
